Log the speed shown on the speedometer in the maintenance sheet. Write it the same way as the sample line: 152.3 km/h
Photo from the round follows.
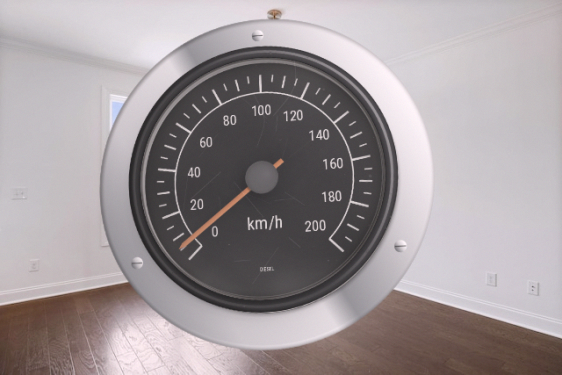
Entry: 5 km/h
